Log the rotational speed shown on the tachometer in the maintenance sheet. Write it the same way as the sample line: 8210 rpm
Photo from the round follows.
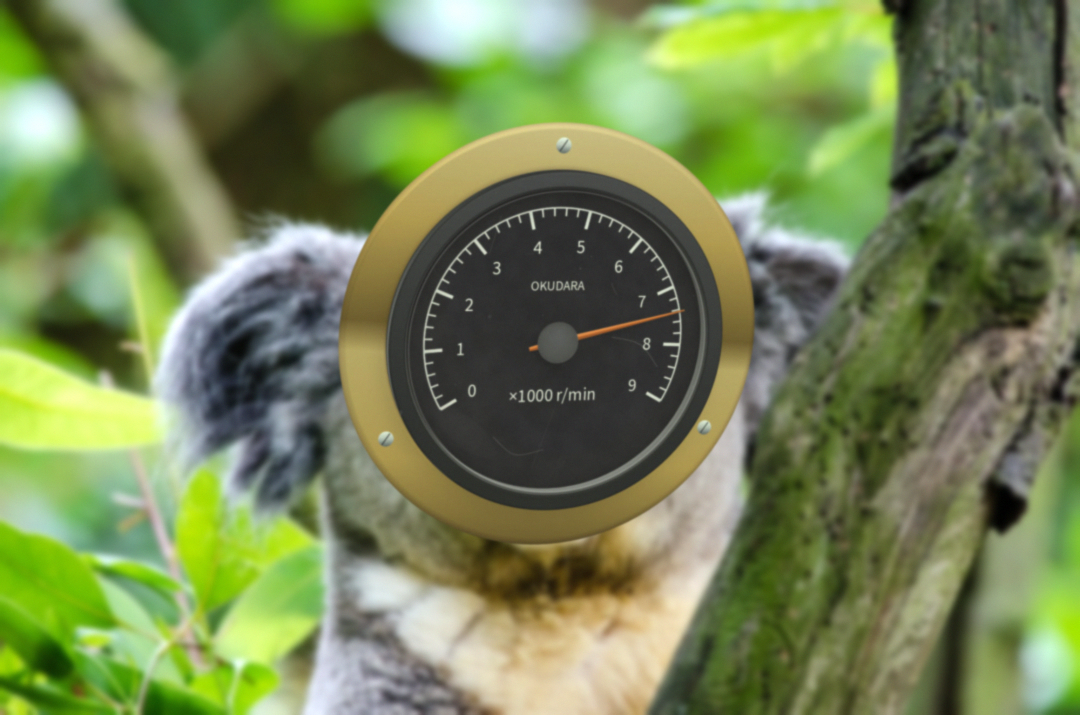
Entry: 7400 rpm
